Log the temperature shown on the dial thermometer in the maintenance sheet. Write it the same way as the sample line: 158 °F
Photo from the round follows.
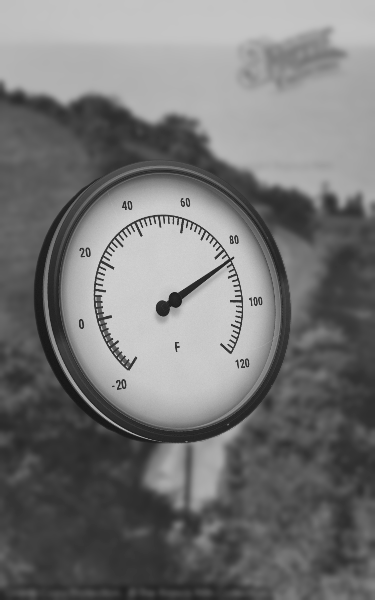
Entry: 84 °F
